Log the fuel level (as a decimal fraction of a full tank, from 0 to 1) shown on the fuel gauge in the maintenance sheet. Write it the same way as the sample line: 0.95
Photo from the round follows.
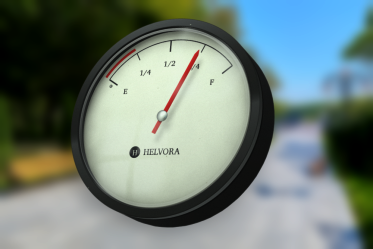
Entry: 0.75
